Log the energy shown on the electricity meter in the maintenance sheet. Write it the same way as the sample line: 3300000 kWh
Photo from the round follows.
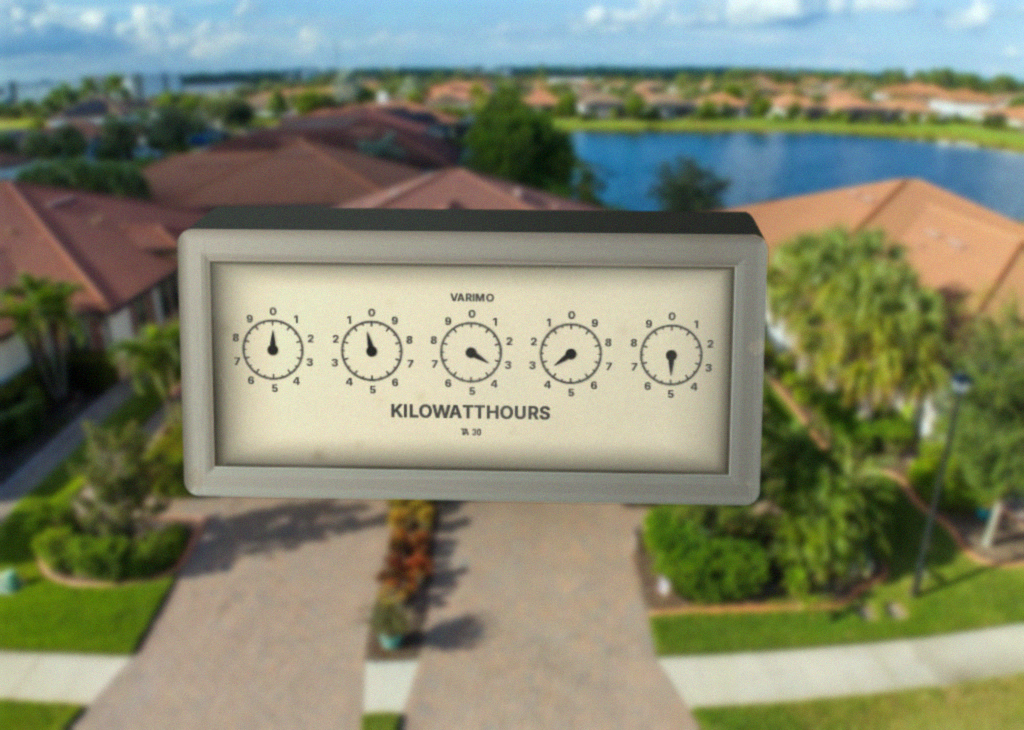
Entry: 335 kWh
